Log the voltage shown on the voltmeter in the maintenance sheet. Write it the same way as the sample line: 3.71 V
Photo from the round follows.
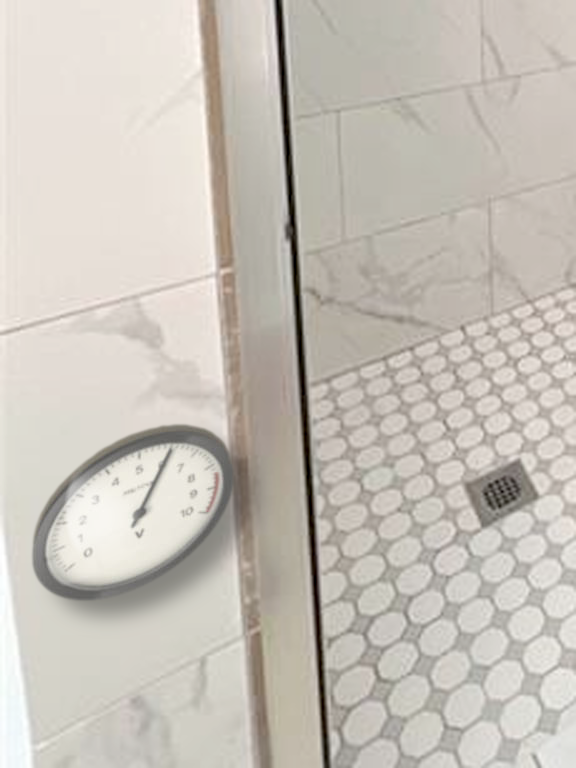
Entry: 6 V
